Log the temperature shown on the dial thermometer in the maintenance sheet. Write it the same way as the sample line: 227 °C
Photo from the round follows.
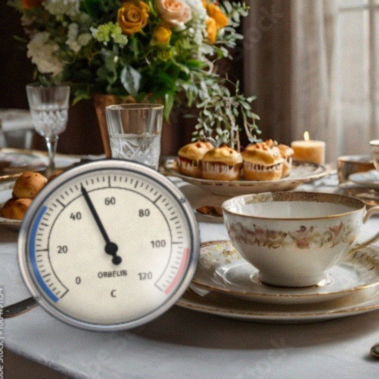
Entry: 50 °C
